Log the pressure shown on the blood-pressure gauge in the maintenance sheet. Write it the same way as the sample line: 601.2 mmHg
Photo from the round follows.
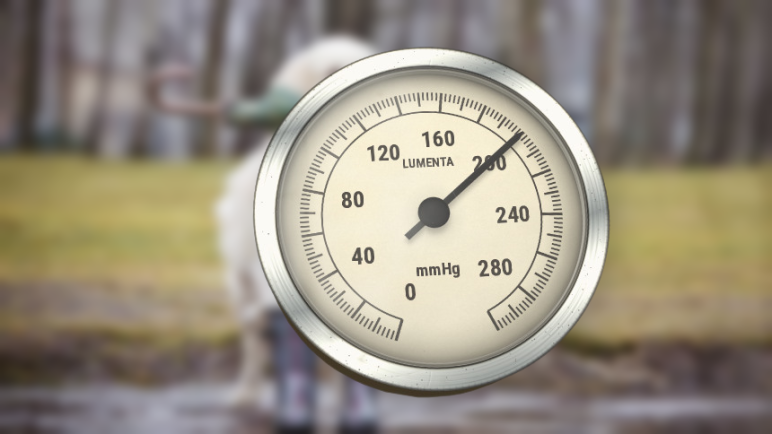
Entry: 200 mmHg
